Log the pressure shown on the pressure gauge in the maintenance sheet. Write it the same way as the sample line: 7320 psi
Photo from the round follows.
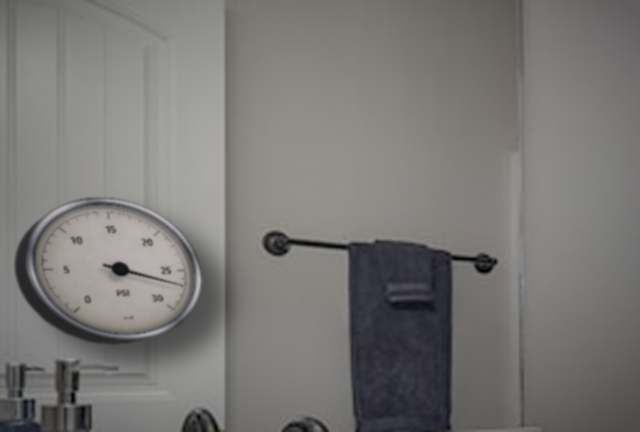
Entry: 27 psi
